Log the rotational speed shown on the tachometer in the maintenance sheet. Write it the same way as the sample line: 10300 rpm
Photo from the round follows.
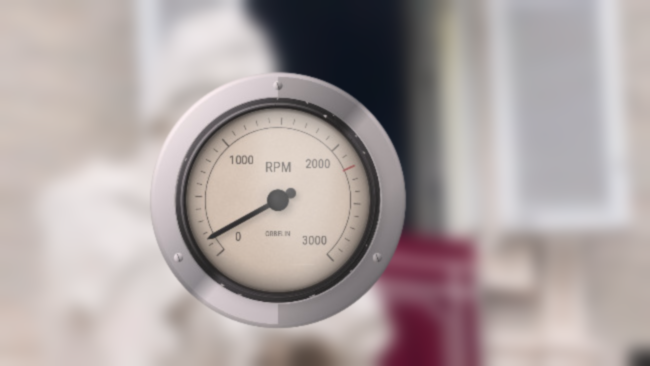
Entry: 150 rpm
